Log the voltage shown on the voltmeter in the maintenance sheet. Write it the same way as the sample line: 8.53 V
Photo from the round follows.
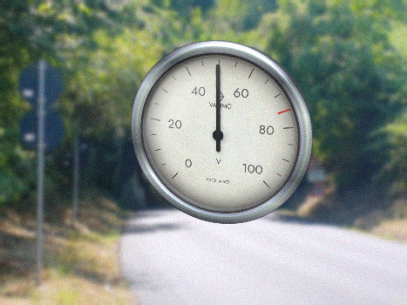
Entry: 50 V
